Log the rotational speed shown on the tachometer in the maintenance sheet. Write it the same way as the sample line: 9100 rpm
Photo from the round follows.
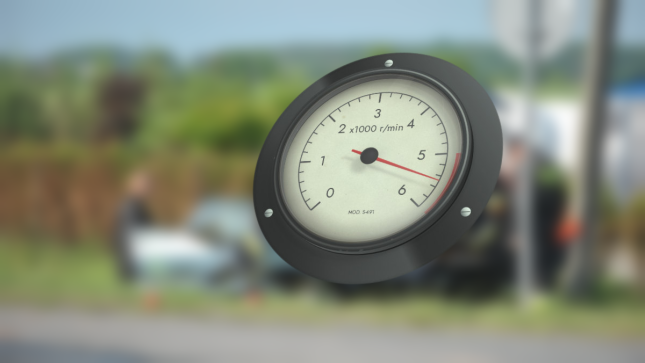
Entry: 5500 rpm
